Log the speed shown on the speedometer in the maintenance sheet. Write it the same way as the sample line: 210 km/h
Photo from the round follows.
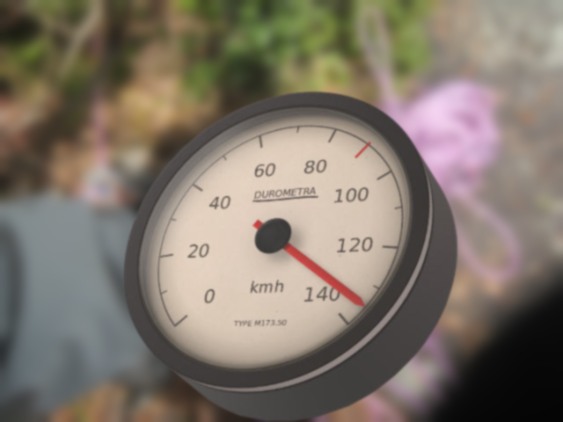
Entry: 135 km/h
